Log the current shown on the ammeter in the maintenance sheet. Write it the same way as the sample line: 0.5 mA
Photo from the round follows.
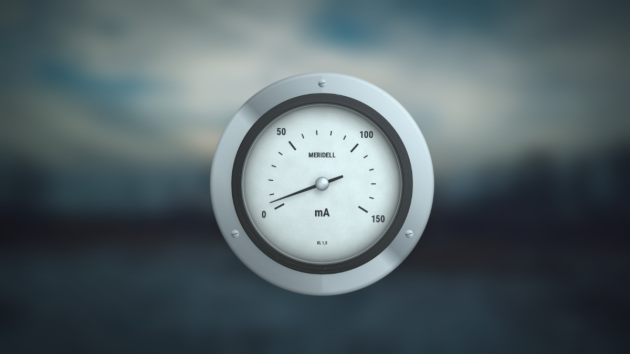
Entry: 5 mA
